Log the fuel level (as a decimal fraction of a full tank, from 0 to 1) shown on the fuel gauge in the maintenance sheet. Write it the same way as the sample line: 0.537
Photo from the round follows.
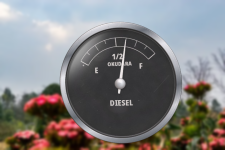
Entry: 0.625
